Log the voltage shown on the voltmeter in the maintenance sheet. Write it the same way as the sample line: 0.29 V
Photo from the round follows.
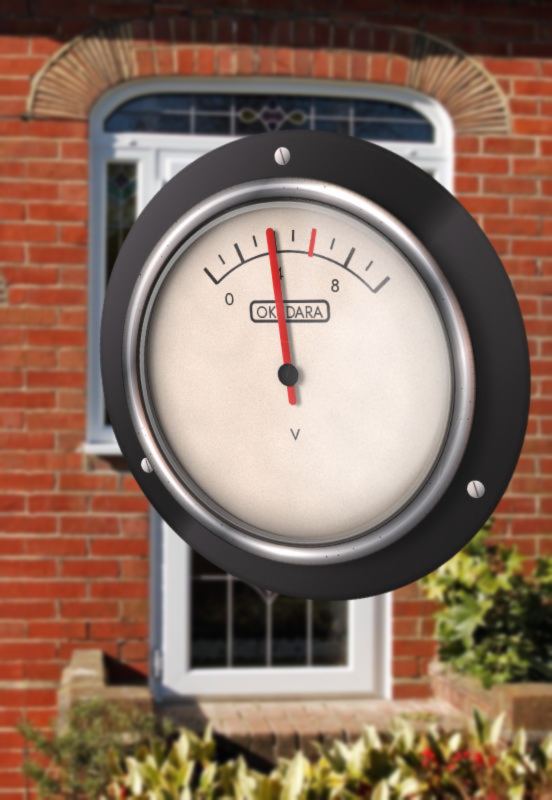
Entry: 4 V
